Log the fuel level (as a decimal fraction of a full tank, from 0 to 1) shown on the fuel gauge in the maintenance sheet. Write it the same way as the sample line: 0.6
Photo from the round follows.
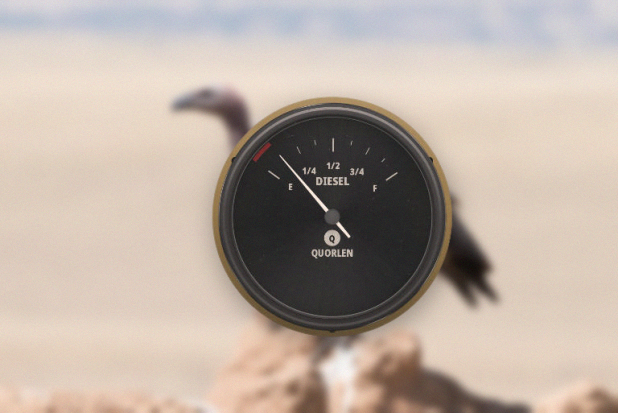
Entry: 0.125
